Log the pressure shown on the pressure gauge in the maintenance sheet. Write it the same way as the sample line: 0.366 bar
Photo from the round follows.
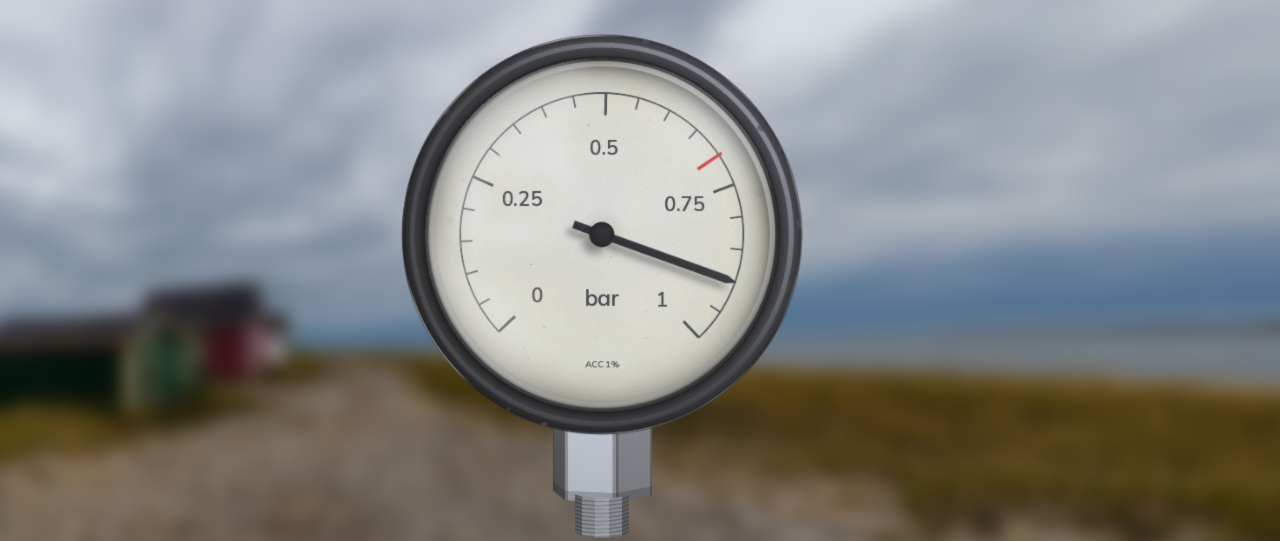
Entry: 0.9 bar
